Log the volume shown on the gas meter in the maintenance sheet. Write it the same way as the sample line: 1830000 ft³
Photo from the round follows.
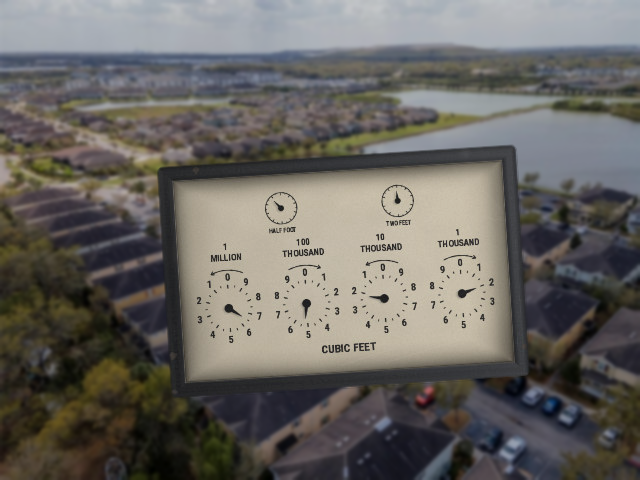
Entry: 652200 ft³
